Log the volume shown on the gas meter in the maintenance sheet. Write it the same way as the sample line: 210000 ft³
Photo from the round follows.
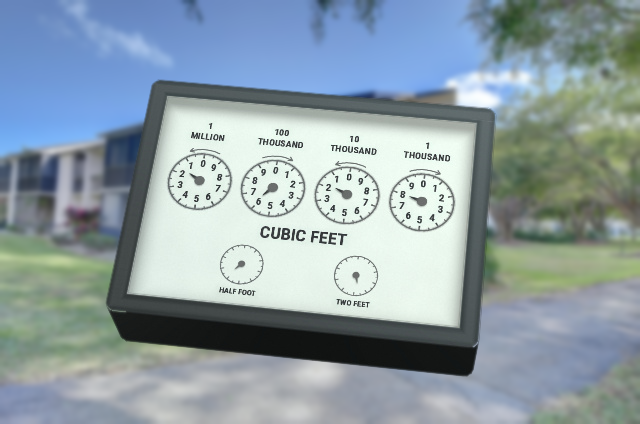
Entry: 161800 ft³
